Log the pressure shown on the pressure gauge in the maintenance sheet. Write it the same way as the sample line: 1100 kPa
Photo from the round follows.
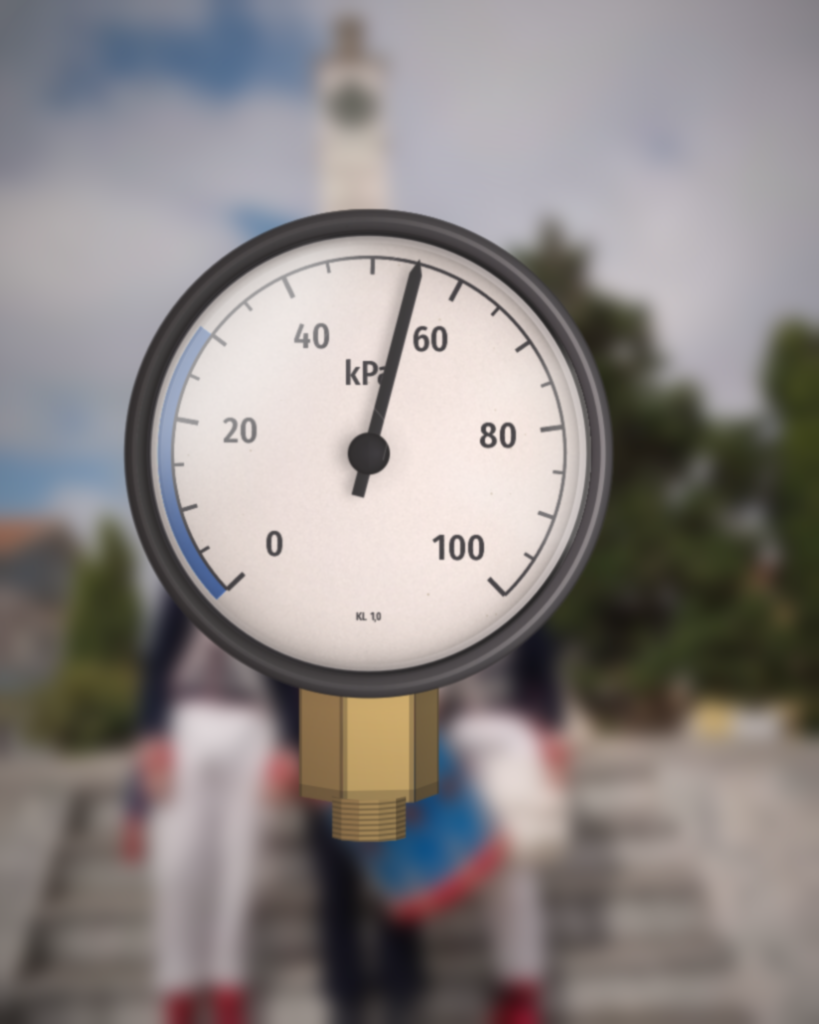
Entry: 55 kPa
